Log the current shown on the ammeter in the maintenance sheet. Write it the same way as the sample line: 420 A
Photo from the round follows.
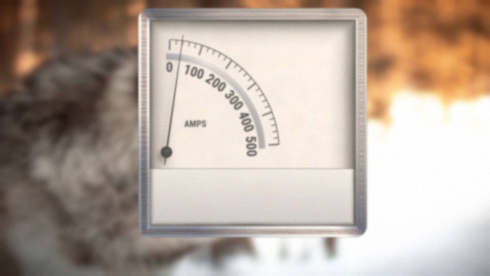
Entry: 40 A
